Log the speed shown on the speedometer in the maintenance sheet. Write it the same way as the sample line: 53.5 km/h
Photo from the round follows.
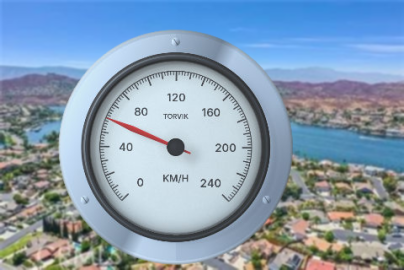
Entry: 60 km/h
